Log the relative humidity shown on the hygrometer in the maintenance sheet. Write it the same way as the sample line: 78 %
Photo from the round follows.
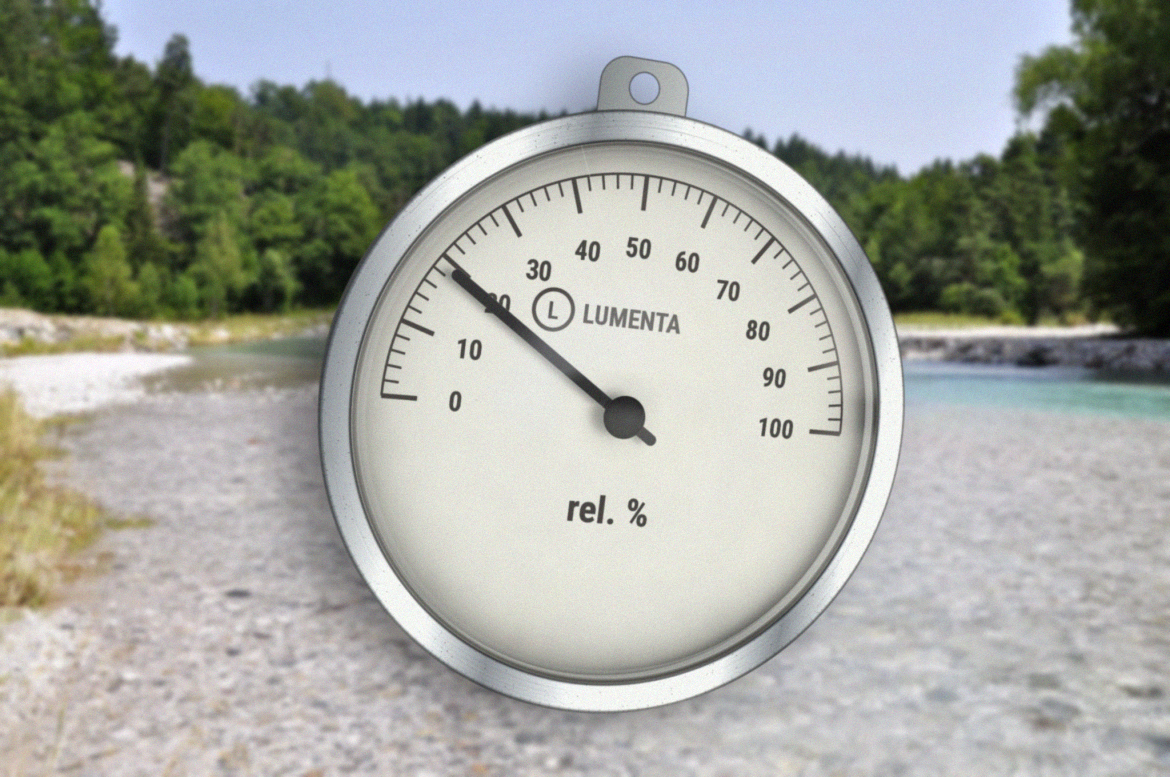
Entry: 19 %
